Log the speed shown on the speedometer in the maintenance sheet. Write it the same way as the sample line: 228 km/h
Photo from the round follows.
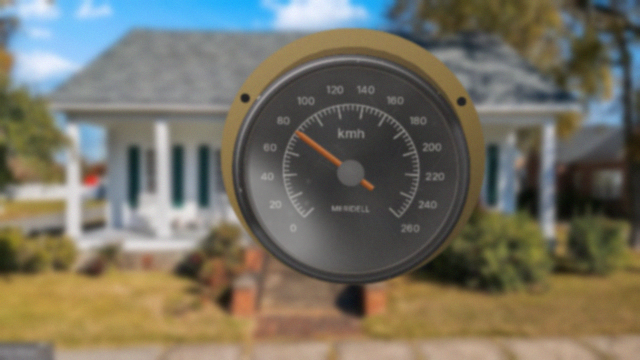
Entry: 80 km/h
